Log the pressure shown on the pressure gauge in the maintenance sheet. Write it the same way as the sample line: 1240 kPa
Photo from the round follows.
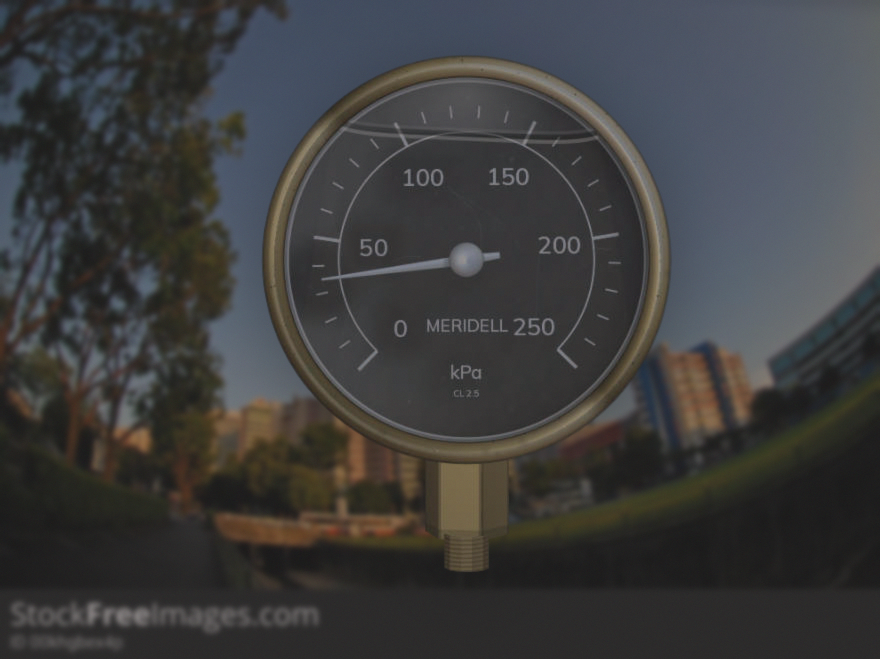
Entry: 35 kPa
